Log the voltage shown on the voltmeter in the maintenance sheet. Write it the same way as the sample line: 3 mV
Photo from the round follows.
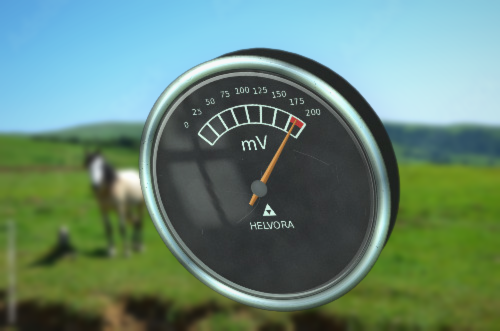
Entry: 187.5 mV
